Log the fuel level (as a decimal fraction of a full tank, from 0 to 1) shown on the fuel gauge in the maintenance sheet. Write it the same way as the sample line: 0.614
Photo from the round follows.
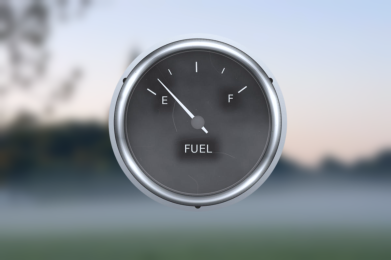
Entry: 0.125
